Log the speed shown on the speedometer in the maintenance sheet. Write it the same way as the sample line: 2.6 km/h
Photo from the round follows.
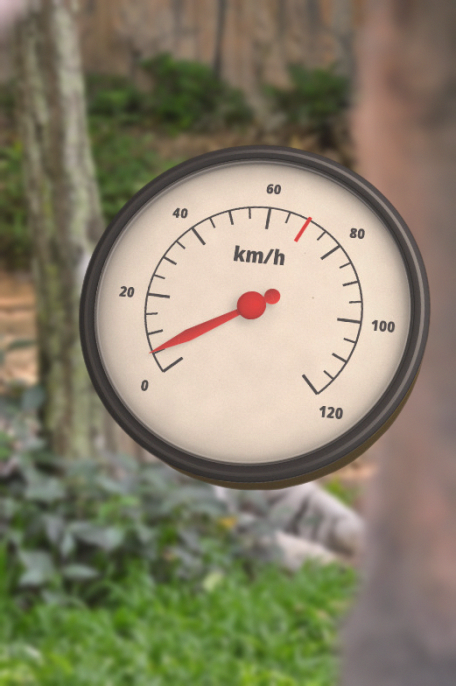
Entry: 5 km/h
